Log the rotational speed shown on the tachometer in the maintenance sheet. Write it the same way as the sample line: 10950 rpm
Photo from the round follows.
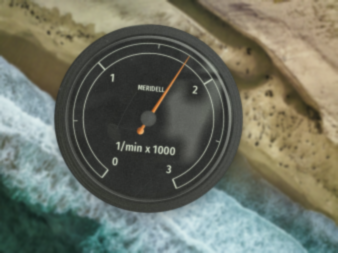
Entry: 1750 rpm
